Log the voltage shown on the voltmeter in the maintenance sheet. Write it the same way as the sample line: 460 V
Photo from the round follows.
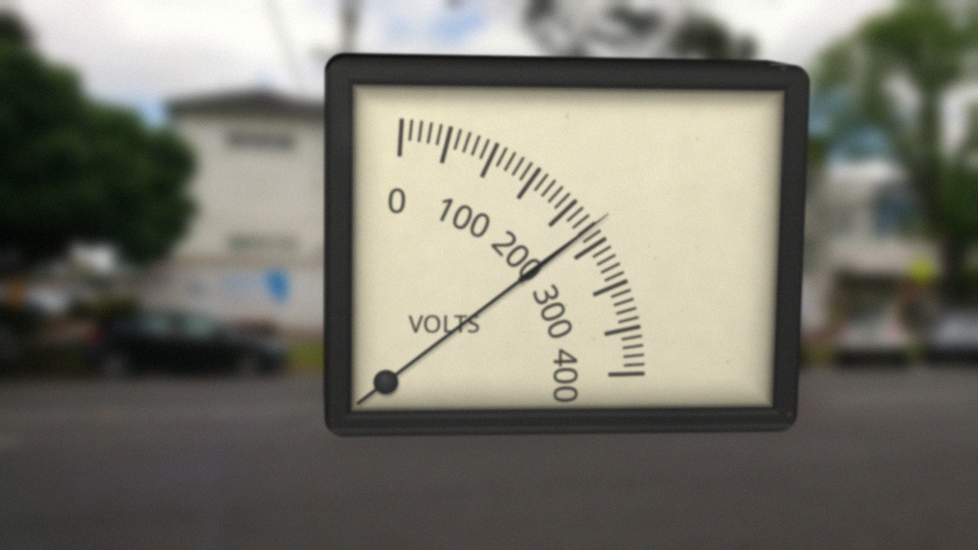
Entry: 230 V
